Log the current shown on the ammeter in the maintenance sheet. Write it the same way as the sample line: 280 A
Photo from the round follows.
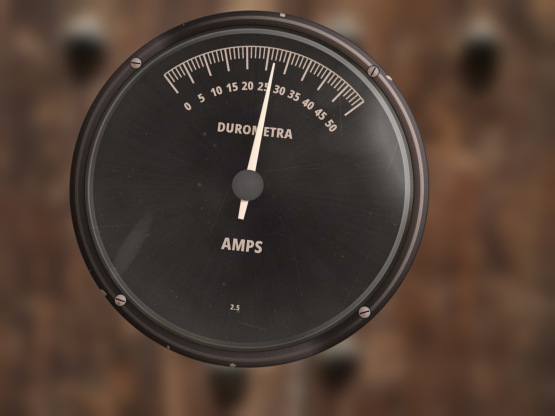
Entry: 27 A
